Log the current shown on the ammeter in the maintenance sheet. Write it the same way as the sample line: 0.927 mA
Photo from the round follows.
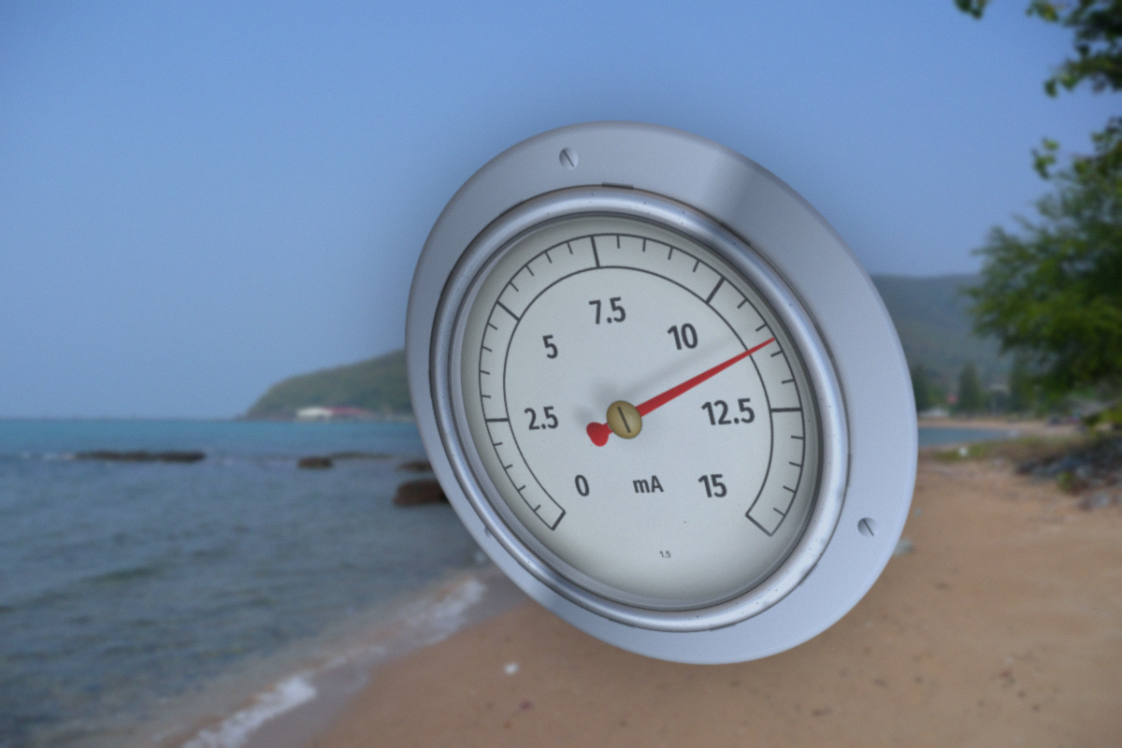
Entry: 11.25 mA
